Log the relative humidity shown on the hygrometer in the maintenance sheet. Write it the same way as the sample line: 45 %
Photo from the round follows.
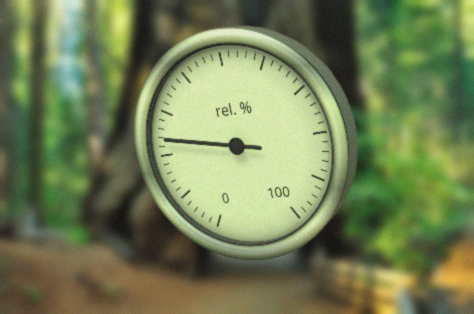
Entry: 24 %
